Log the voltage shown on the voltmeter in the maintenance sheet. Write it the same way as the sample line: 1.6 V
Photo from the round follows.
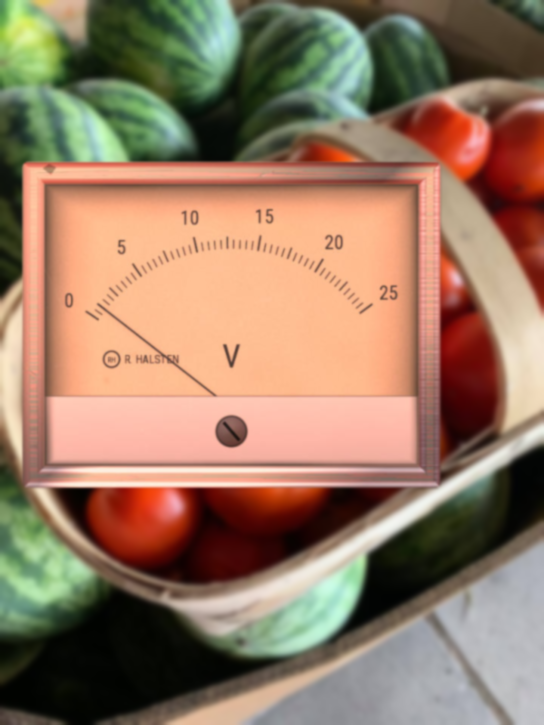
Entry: 1 V
